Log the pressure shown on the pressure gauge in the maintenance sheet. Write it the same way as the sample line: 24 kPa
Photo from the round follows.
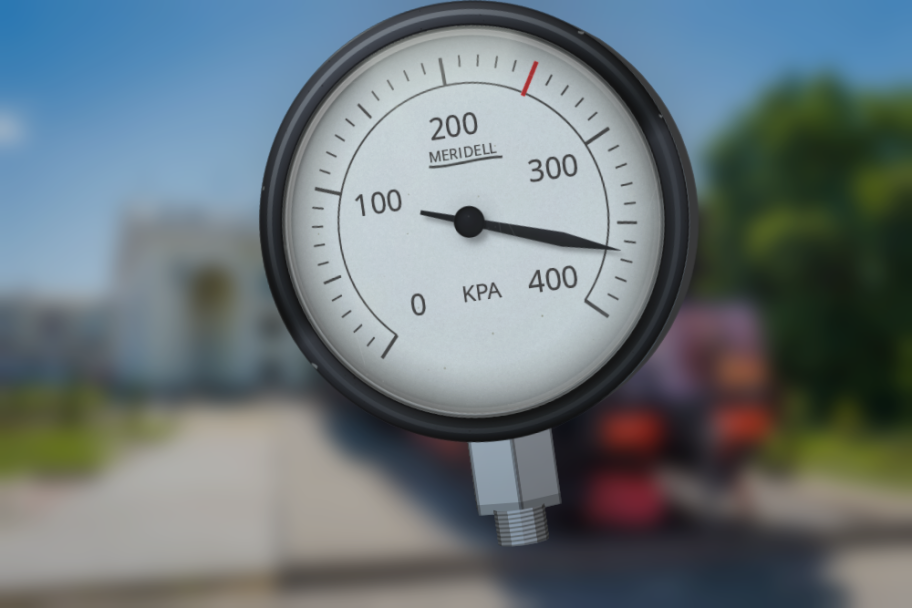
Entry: 365 kPa
